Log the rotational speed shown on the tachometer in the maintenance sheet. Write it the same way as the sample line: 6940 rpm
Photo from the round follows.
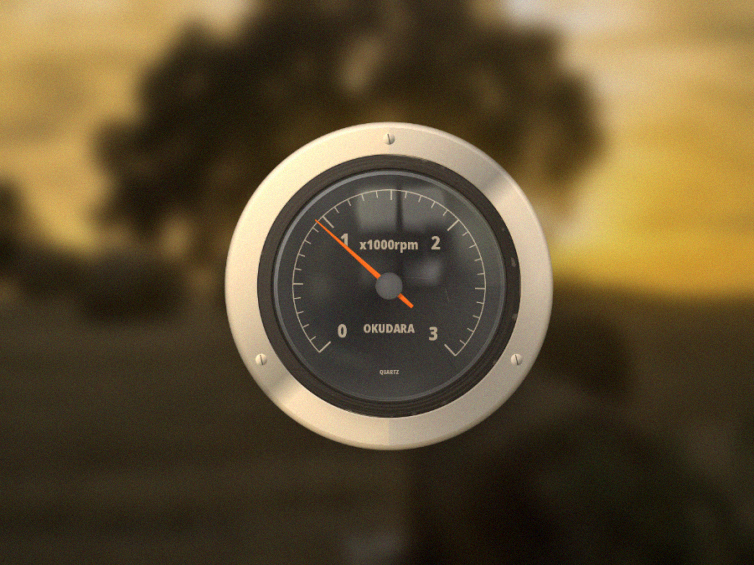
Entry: 950 rpm
